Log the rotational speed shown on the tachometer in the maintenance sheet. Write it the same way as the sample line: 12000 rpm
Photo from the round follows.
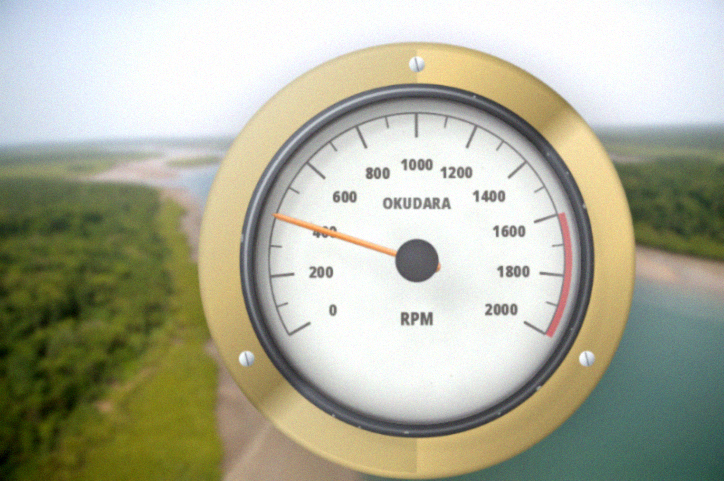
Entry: 400 rpm
